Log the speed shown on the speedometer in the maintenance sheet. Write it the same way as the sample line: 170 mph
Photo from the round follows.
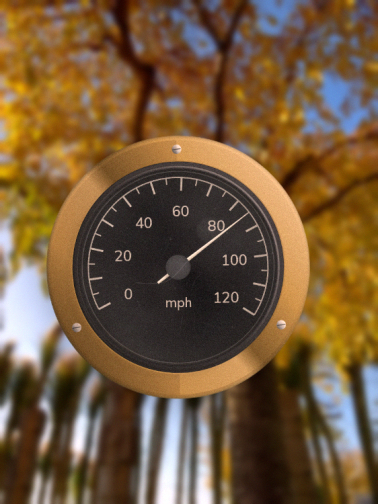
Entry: 85 mph
